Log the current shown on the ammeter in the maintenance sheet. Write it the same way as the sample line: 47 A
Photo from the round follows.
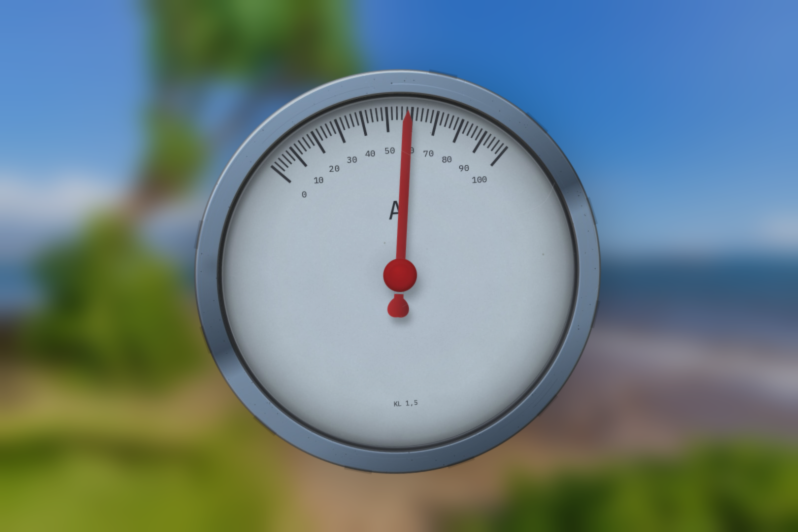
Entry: 58 A
